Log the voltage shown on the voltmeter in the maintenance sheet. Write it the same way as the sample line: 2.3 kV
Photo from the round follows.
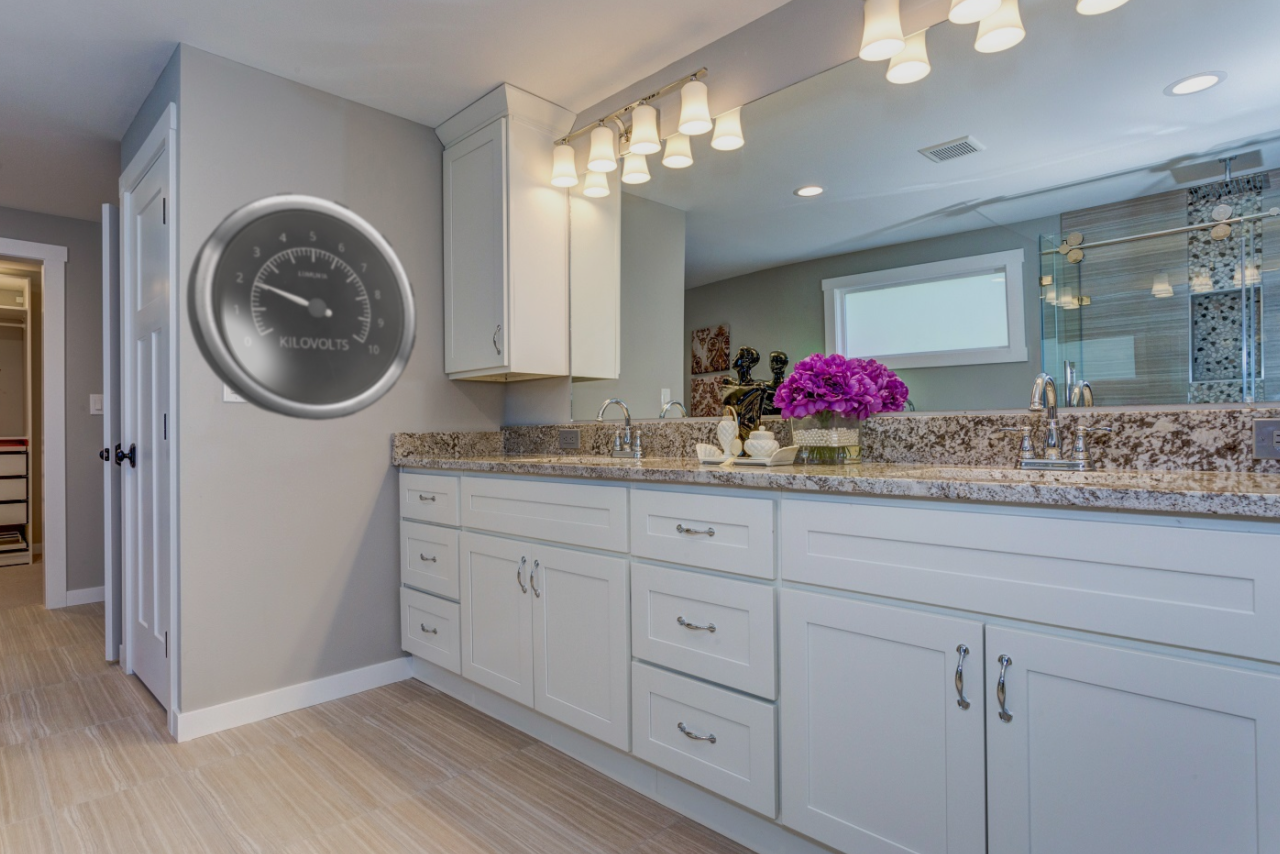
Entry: 2 kV
